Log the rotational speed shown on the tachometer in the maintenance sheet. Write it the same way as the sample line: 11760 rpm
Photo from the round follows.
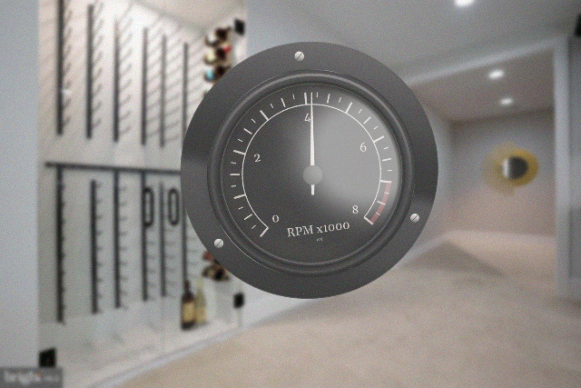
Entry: 4125 rpm
